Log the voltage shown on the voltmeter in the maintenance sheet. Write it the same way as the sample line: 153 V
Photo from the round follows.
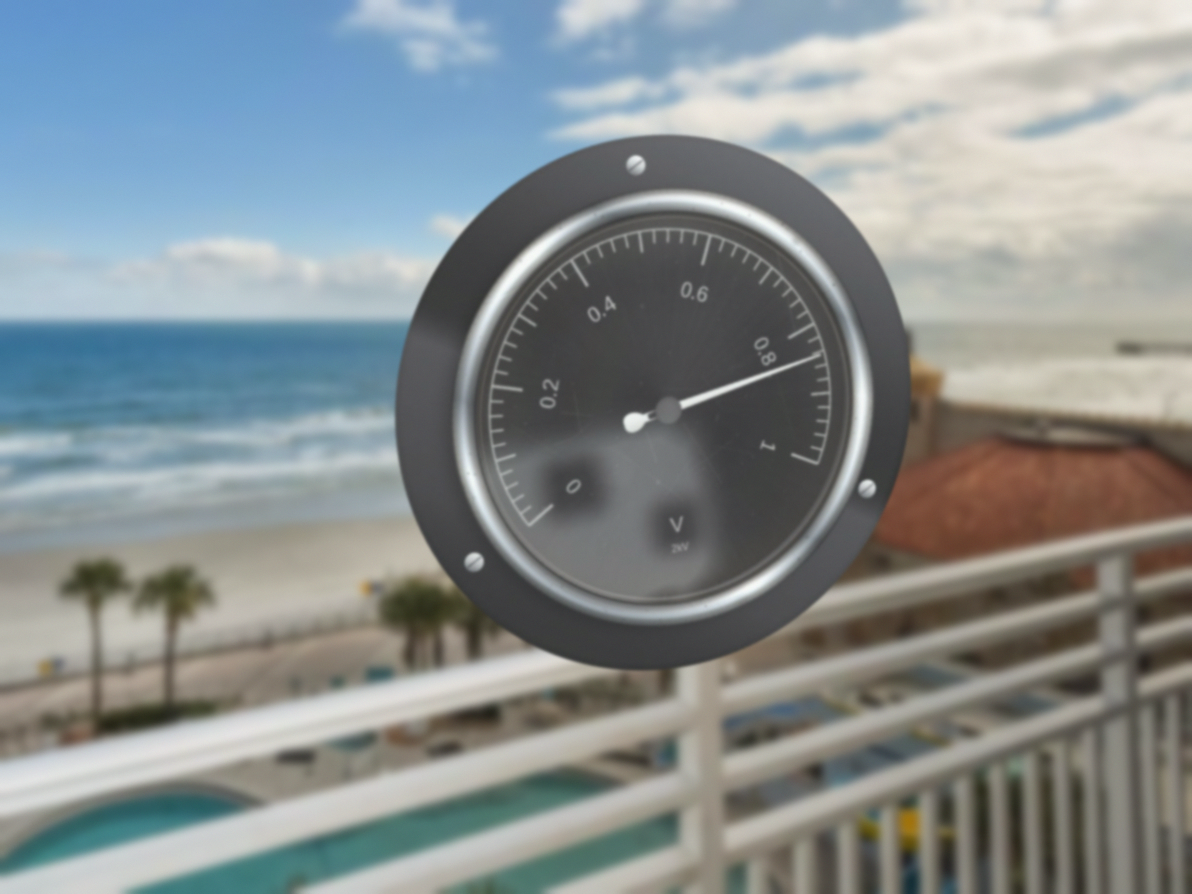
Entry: 0.84 V
